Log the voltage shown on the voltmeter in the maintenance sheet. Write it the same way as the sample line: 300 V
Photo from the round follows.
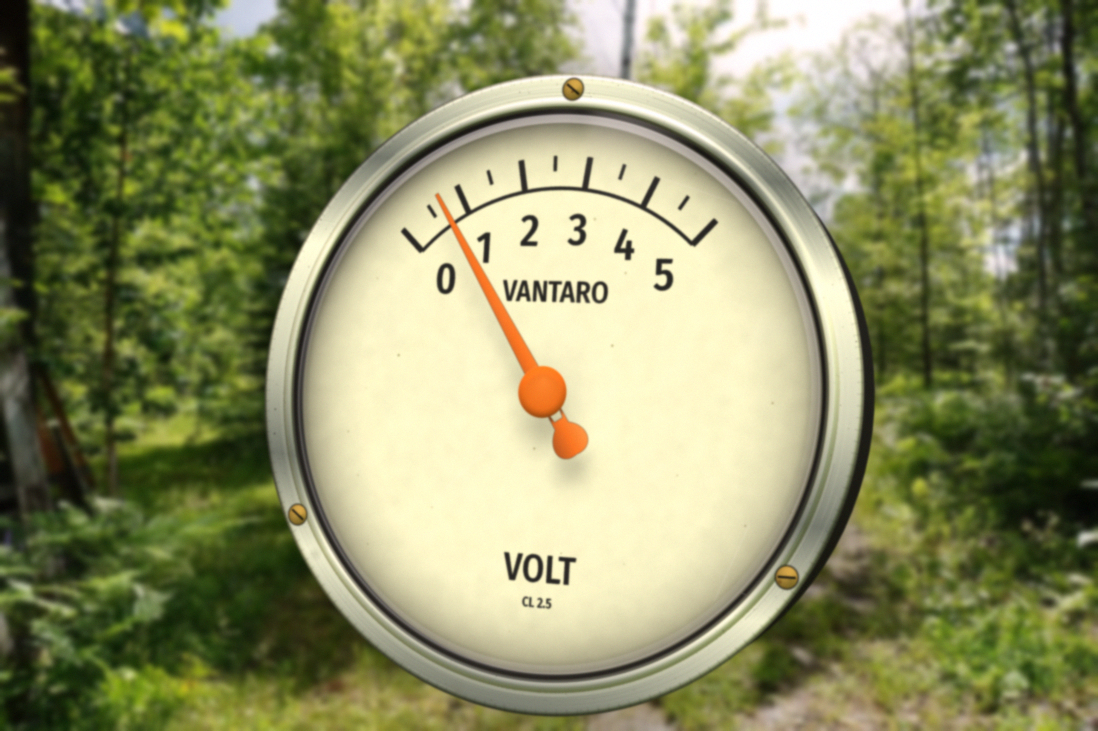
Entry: 0.75 V
